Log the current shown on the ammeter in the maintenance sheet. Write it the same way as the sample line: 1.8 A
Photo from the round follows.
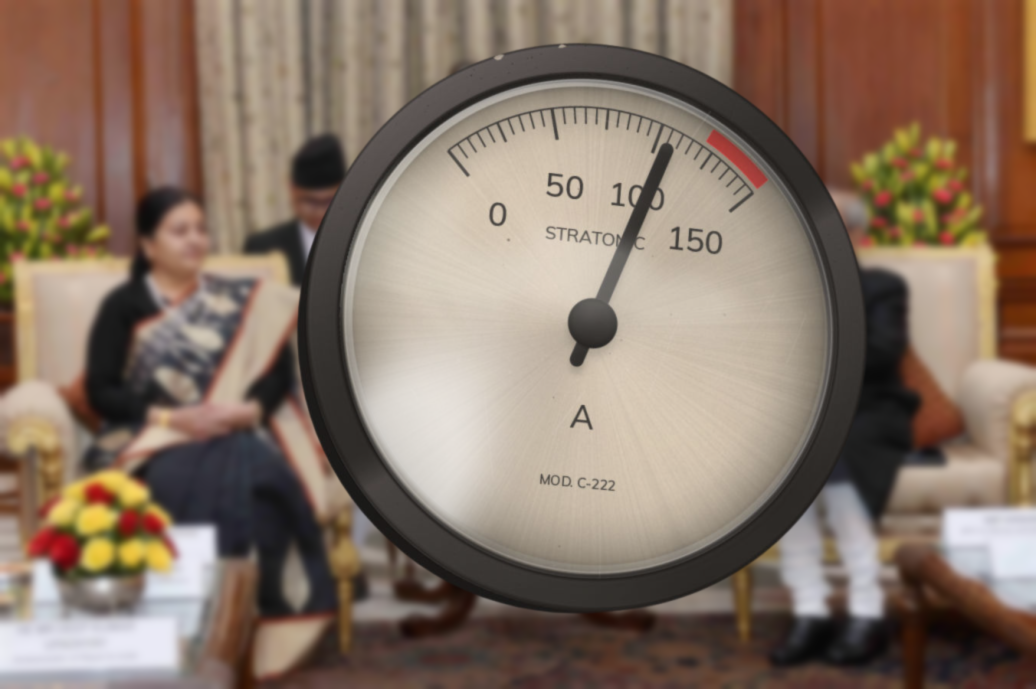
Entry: 105 A
